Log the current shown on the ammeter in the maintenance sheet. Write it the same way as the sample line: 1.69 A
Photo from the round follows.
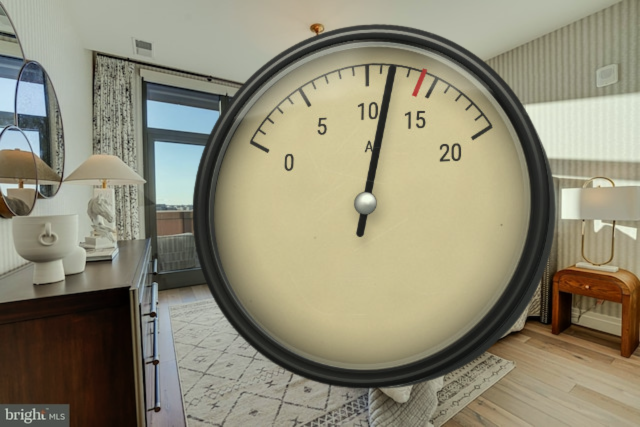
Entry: 12 A
